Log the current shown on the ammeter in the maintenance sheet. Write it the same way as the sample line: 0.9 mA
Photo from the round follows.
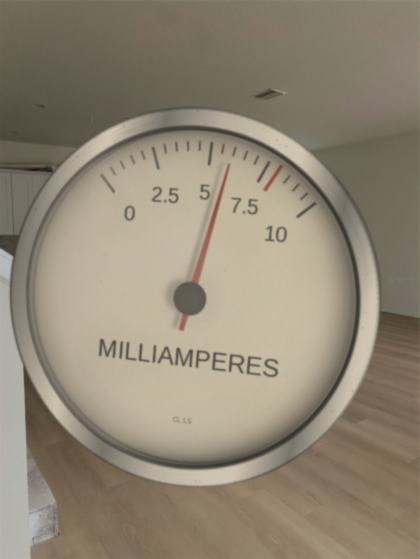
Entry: 6 mA
